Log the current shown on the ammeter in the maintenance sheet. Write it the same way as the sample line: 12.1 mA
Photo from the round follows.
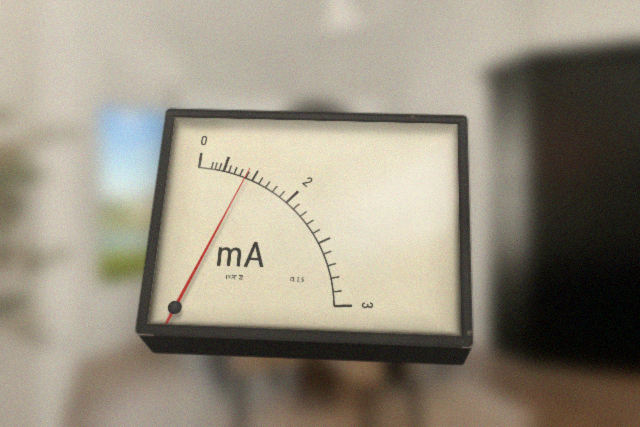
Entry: 1.4 mA
